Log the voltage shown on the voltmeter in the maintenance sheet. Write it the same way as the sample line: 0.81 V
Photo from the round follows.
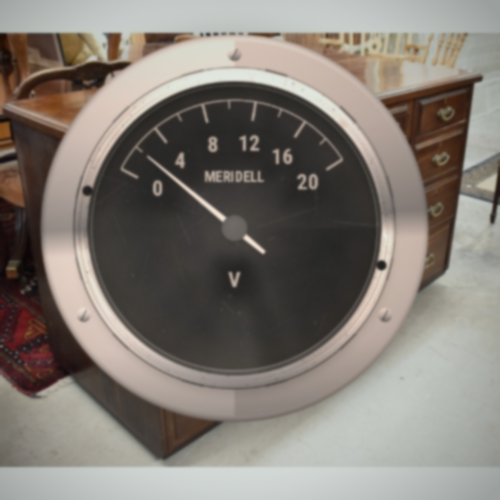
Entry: 2 V
